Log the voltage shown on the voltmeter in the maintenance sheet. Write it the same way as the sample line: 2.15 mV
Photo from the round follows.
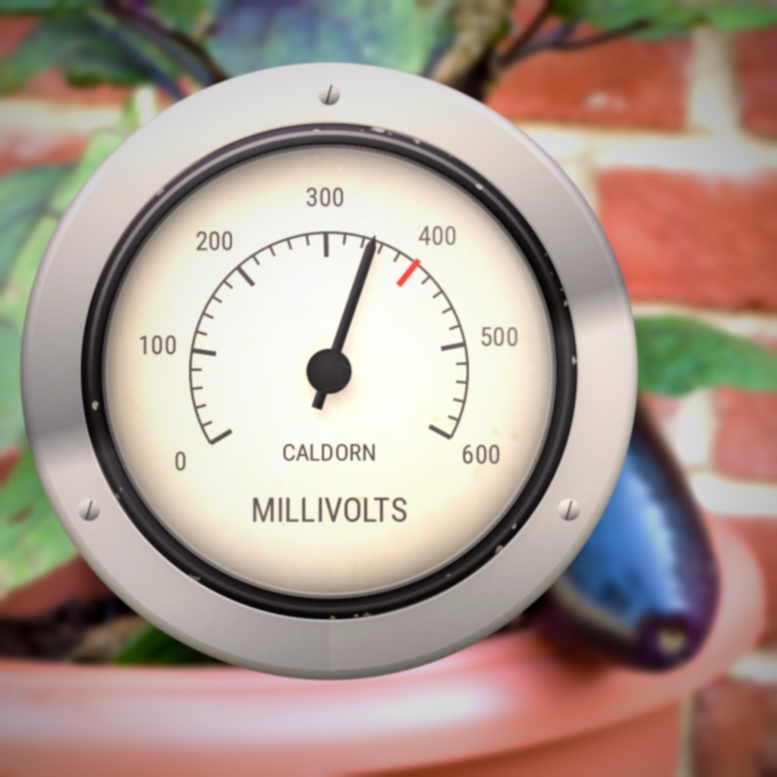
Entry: 350 mV
